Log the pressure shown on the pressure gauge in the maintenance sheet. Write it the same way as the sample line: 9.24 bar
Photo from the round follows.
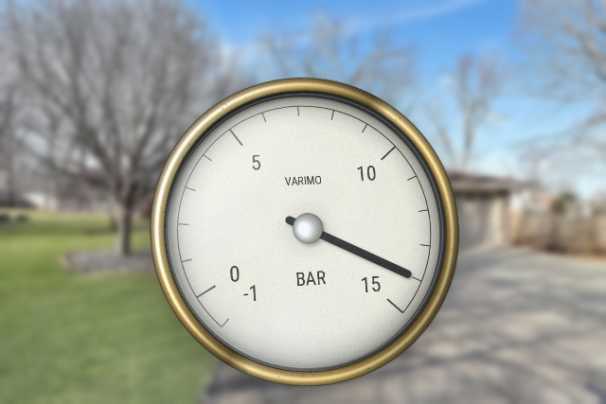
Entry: 14 bar
